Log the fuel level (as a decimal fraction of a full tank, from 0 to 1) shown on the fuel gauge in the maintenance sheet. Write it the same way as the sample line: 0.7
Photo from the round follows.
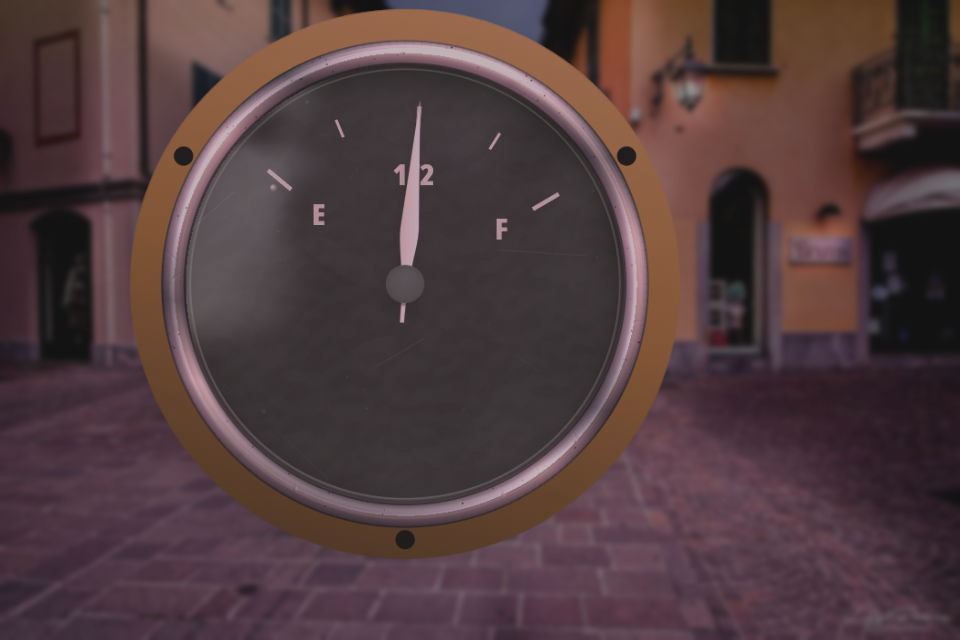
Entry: 0.5
